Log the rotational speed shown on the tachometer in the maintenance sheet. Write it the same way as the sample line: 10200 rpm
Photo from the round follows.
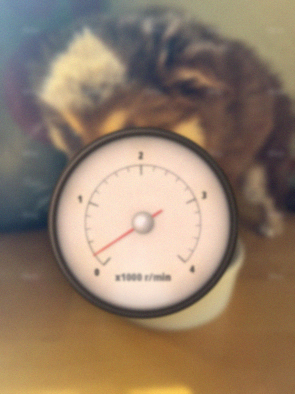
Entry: 200 rpm
